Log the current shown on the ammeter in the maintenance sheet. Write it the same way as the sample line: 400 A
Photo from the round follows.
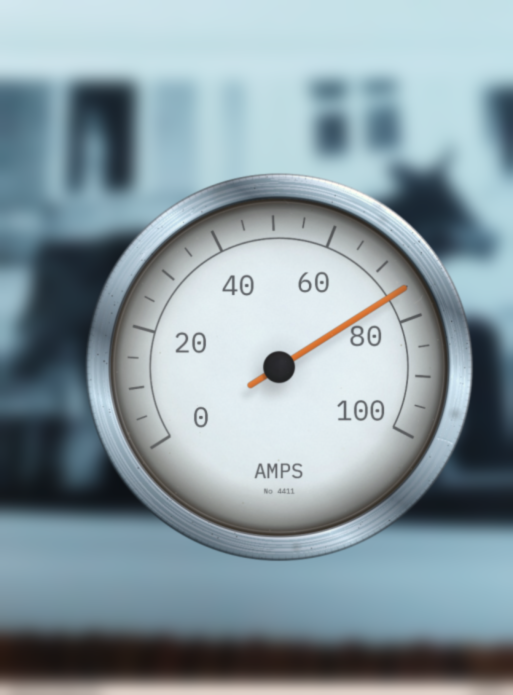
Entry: 75 A
